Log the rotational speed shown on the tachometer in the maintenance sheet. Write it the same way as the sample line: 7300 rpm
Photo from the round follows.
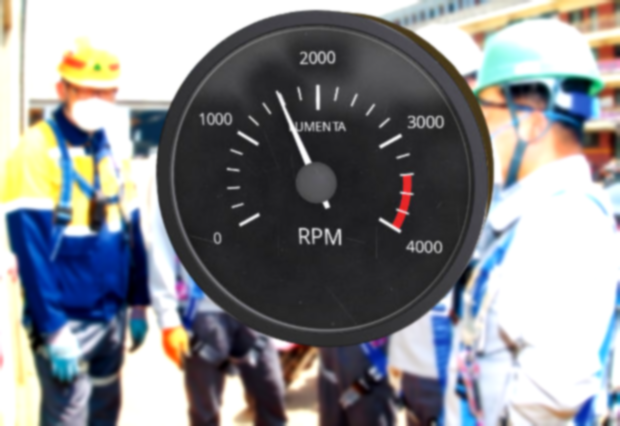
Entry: 1600 rpm
